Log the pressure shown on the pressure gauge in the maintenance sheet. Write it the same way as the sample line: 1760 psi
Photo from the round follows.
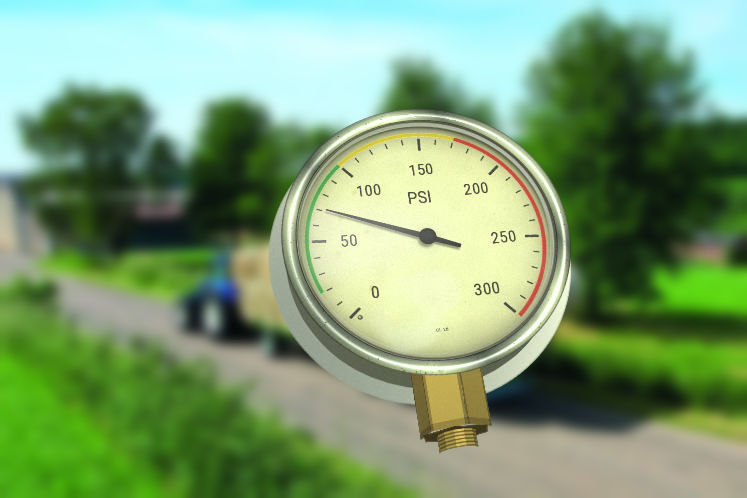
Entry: 70 psi
